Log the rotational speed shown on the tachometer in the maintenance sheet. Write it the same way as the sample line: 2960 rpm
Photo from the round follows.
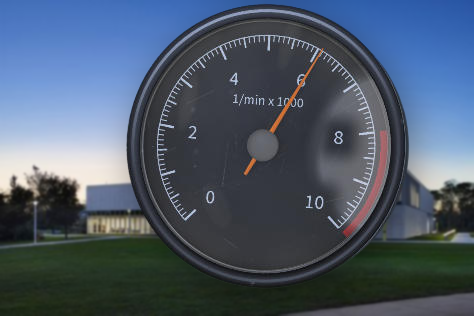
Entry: 6100 rpm
